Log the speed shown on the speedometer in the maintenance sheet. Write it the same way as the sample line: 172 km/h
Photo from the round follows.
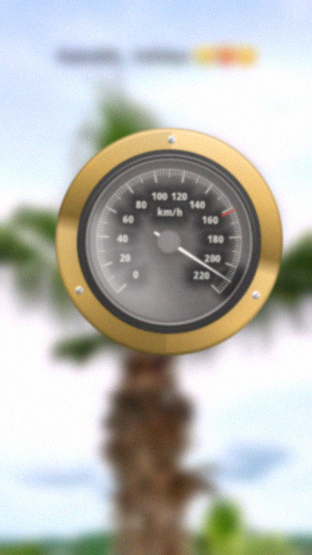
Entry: 210 km/h
